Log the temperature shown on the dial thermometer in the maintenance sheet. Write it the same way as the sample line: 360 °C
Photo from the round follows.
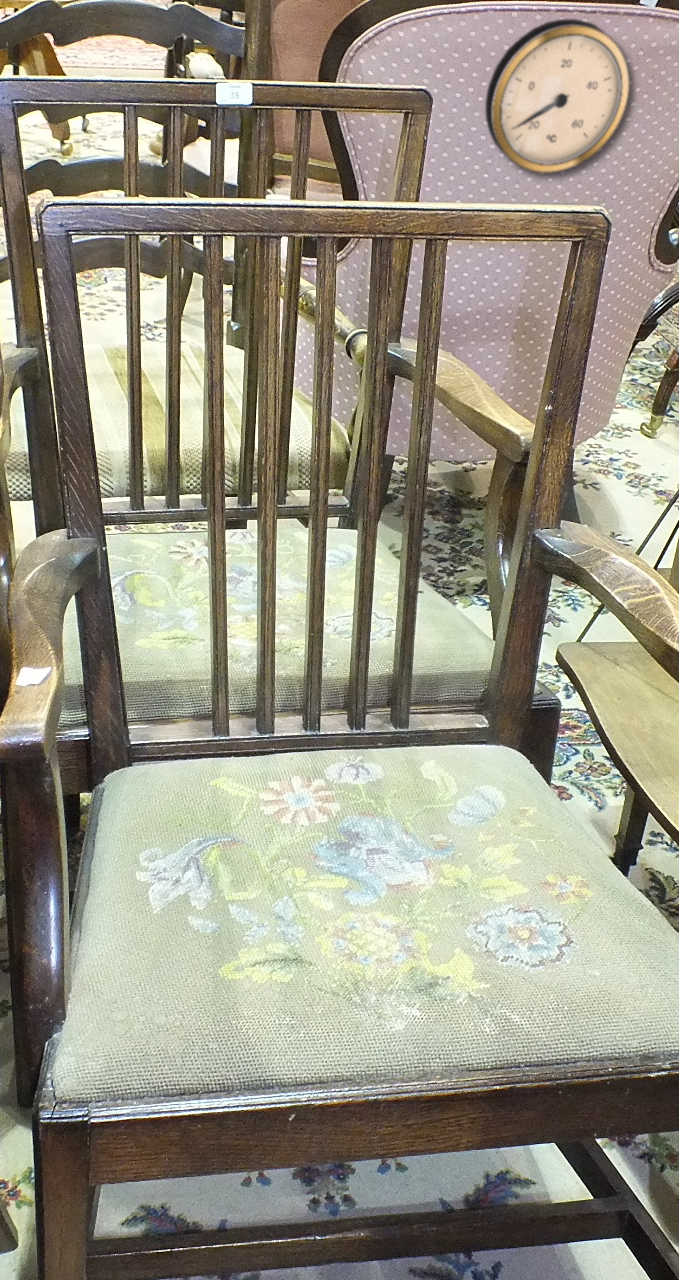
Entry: -16 °C
